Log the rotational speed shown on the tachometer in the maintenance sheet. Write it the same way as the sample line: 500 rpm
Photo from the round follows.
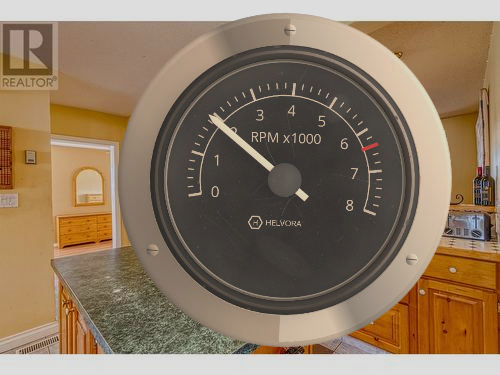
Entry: 1900 rpm
